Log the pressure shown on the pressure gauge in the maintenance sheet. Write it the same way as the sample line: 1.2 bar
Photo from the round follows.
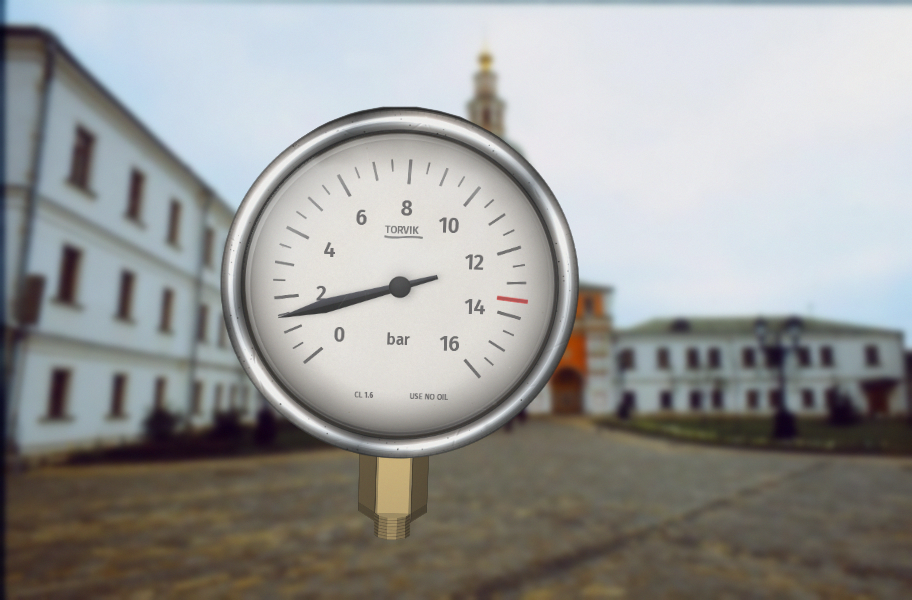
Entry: 1.5 bar
